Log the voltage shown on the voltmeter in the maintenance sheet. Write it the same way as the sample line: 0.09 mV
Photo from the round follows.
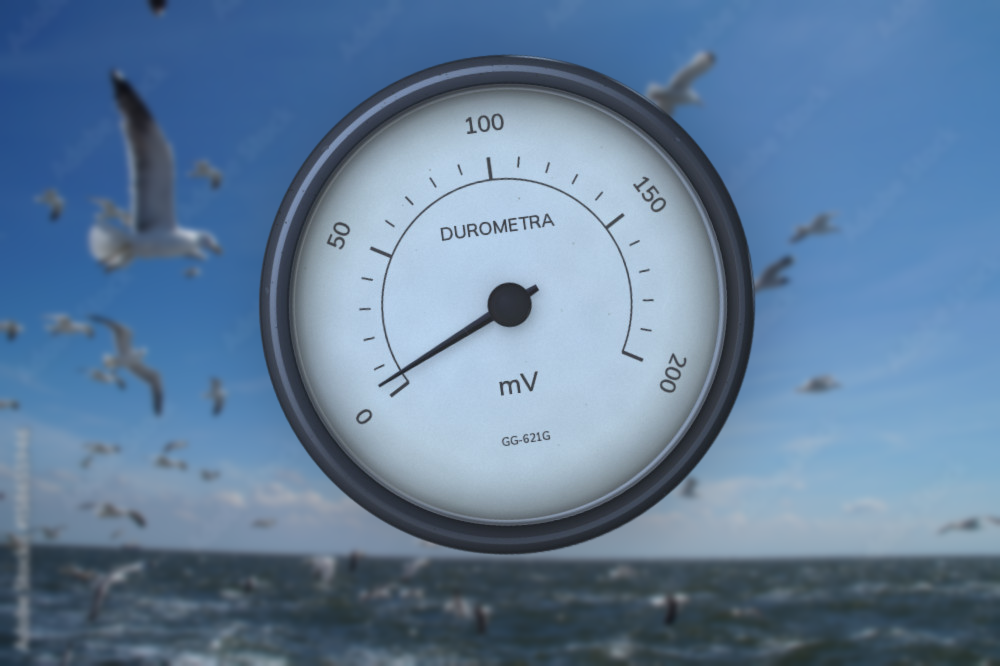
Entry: 5 mV
